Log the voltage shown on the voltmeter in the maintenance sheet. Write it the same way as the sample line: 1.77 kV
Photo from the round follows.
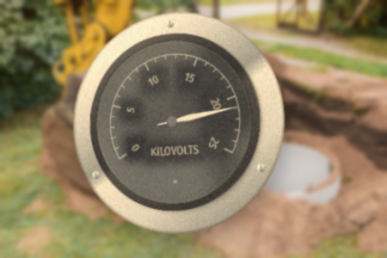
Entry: 21 kV
